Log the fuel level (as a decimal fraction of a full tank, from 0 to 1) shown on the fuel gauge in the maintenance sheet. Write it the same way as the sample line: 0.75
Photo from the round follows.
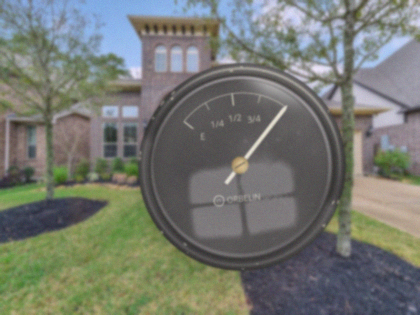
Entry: 1
